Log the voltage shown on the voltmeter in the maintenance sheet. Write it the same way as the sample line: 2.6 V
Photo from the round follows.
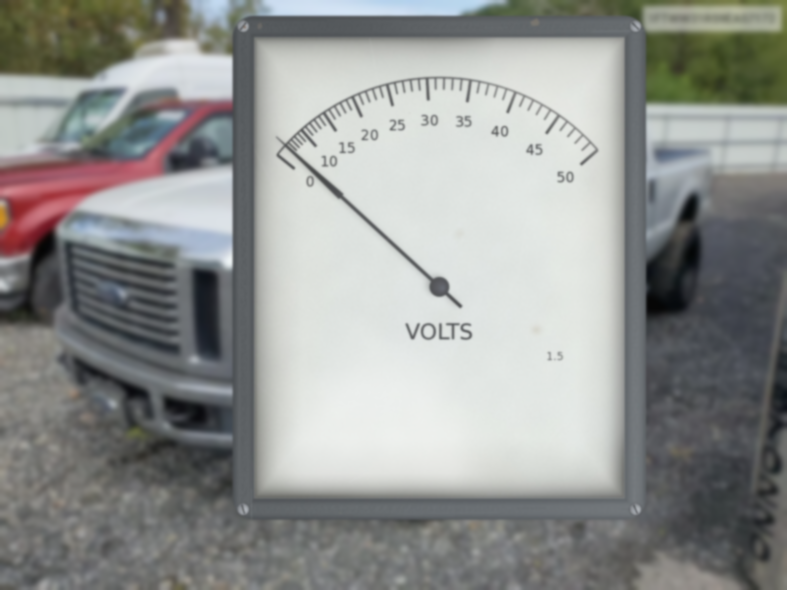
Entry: 5 V
